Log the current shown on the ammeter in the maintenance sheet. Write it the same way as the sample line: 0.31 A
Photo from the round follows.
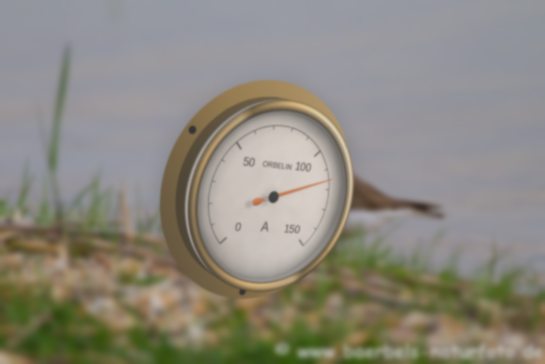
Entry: 115 A
